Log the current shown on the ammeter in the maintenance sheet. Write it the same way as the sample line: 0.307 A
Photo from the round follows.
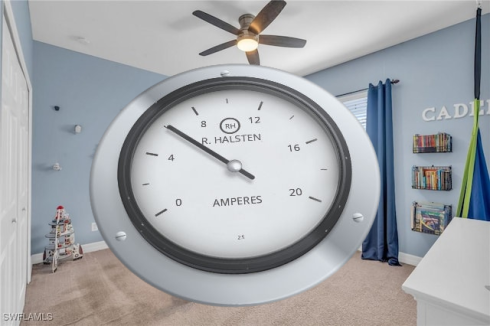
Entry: 6 A
